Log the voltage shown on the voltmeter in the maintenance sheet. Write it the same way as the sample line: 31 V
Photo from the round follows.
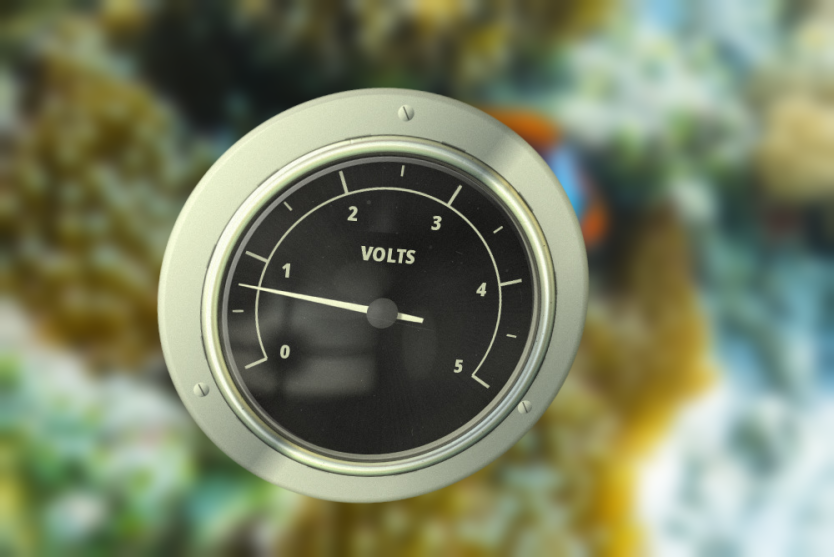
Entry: 0.75 V
